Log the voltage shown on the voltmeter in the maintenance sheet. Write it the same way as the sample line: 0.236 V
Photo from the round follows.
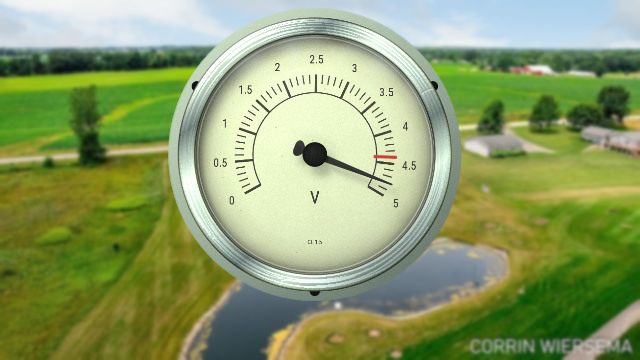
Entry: 4.8 V
